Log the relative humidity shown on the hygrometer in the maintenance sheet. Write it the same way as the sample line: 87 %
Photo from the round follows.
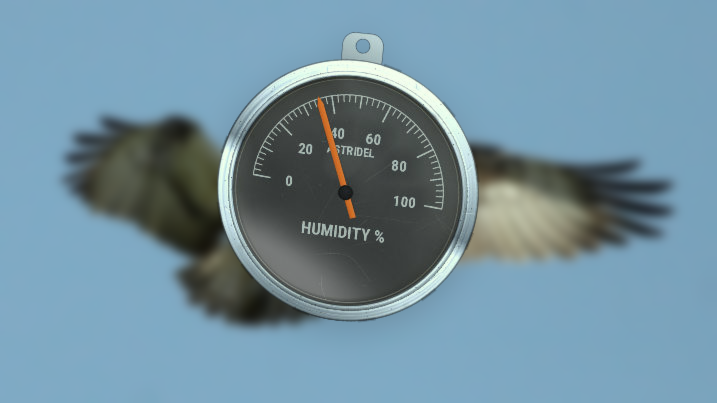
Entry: 36 %
